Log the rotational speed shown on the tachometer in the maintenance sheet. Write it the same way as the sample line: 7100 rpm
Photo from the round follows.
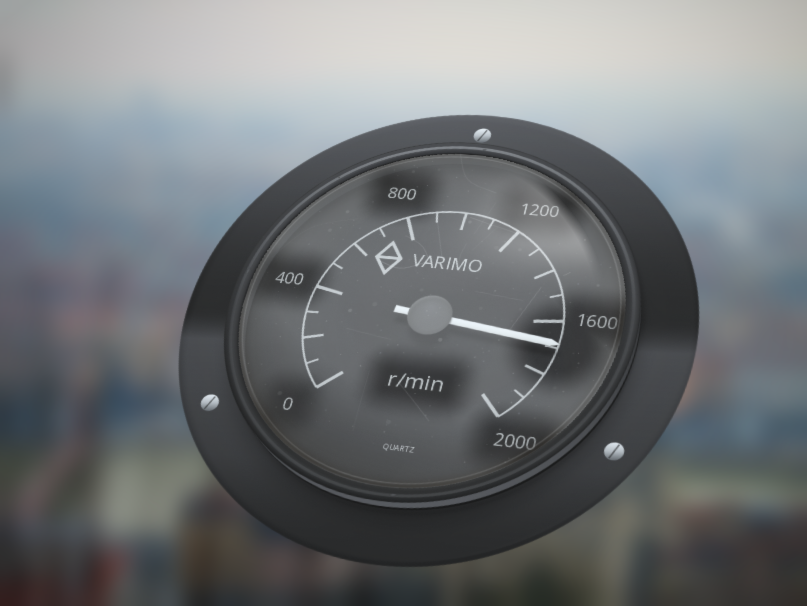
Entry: 1700 rpm
